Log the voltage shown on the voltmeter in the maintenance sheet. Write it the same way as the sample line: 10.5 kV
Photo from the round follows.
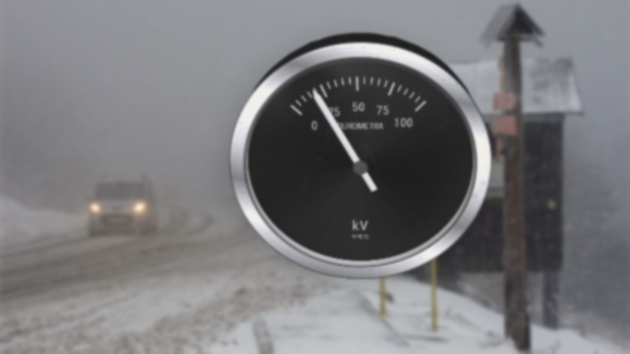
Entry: 20 kV
